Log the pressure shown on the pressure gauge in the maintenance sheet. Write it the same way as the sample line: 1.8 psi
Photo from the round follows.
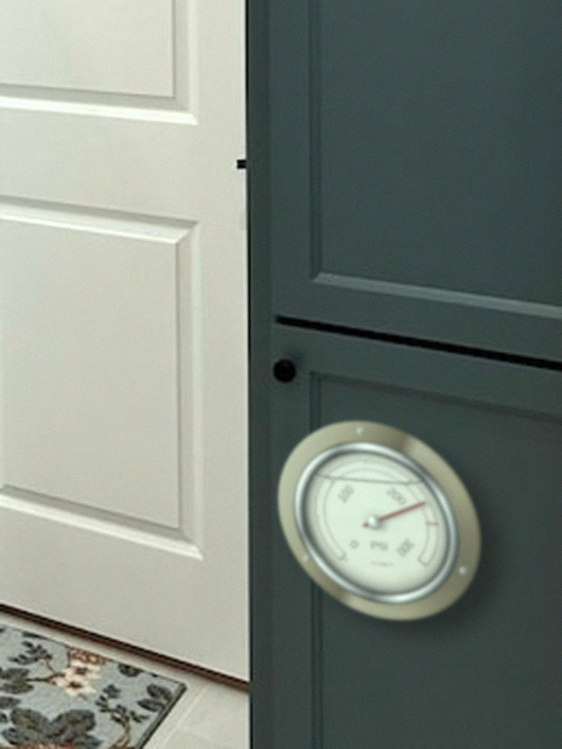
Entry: 225 psi
